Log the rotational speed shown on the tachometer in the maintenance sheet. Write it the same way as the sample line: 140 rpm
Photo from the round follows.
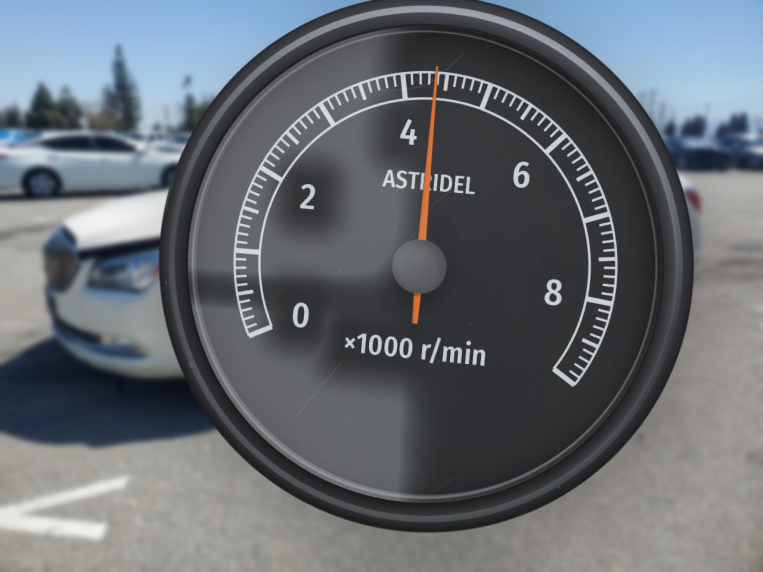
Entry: 4400 rpm
